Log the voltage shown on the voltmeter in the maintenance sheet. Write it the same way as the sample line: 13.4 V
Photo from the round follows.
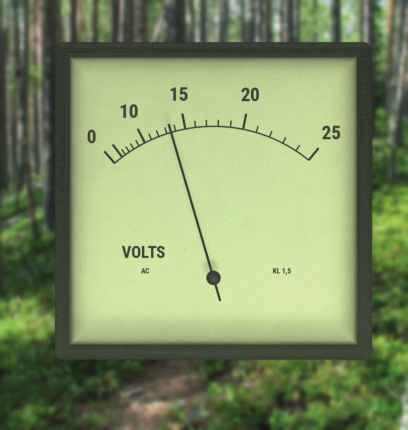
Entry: 13.5 V
